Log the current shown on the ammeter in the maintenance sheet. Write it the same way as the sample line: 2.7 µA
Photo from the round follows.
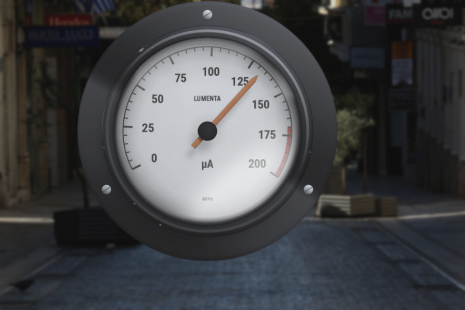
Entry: 132.5 µA
